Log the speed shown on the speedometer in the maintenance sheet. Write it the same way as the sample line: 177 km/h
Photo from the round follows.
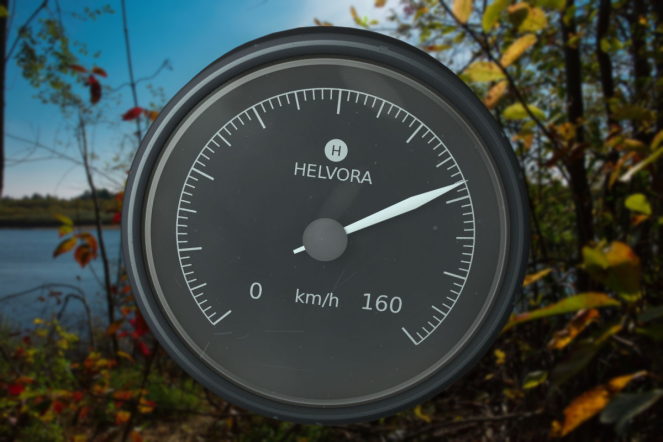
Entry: 116 km/h
